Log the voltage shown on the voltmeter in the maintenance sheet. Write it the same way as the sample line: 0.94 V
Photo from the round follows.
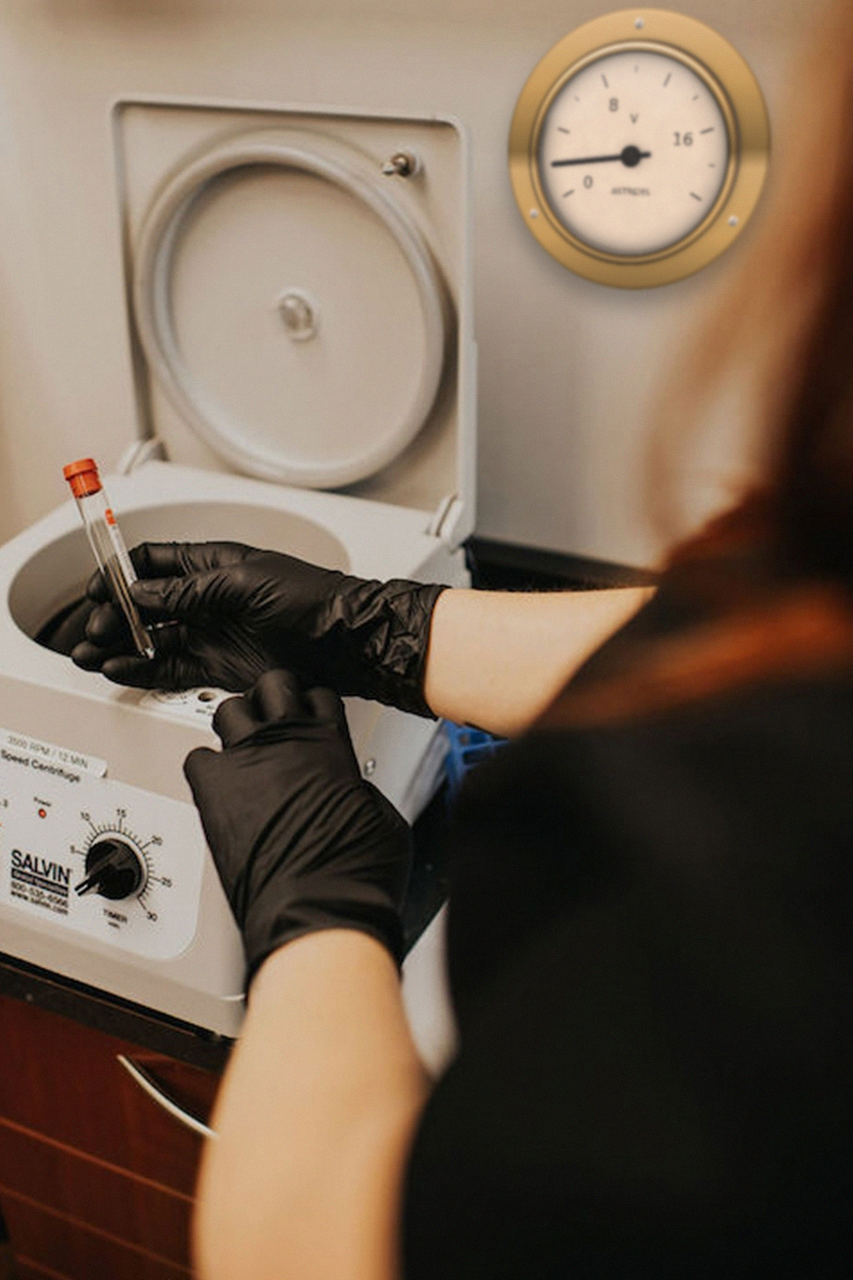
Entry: 2 V
